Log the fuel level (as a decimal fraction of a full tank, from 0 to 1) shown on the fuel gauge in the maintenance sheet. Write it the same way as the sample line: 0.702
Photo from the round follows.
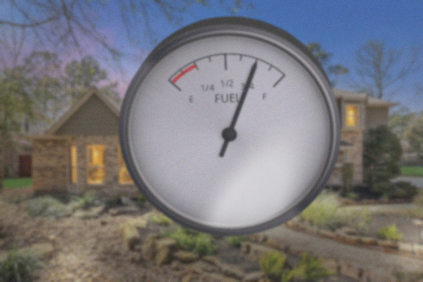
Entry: 0.75
